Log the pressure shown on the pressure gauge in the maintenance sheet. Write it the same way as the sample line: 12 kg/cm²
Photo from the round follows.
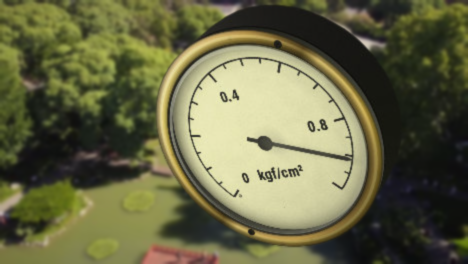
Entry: 0.9 kg/cm²
